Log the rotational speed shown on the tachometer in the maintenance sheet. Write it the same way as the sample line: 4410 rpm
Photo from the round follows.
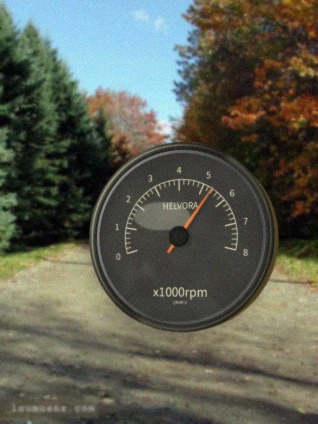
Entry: 5400 rpm
